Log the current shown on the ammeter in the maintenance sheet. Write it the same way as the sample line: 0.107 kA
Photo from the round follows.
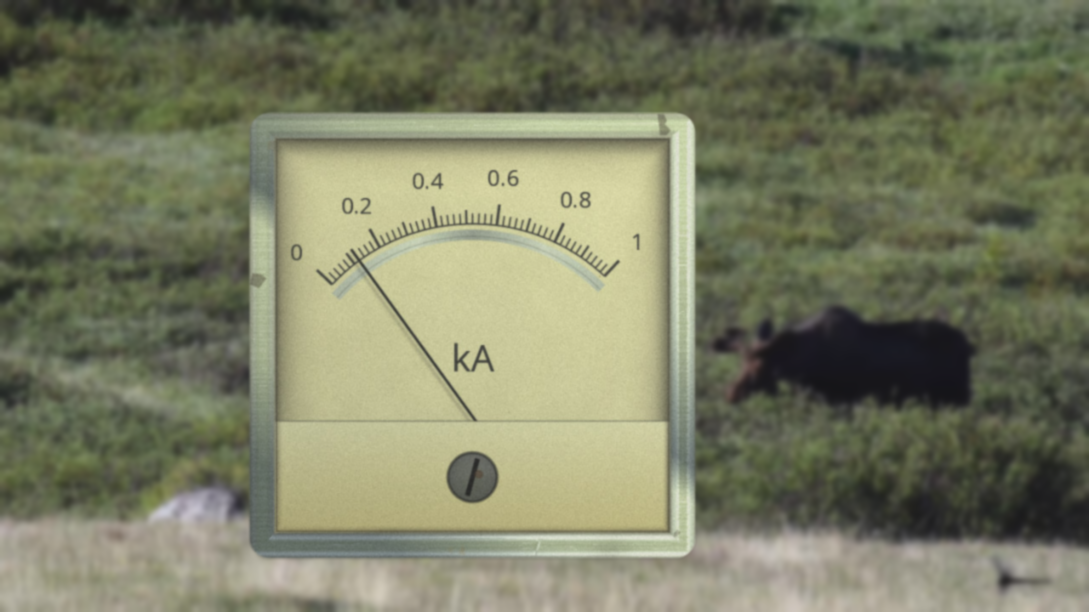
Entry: 0.12 kA
